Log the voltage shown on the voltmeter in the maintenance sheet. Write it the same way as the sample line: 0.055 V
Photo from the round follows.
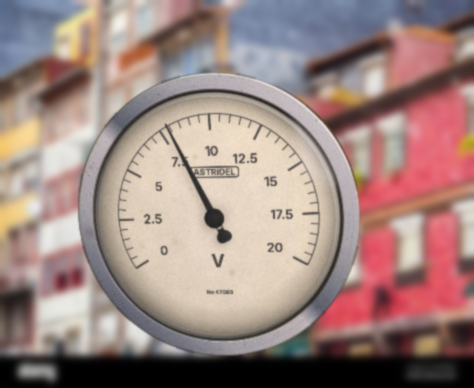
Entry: 8 V
